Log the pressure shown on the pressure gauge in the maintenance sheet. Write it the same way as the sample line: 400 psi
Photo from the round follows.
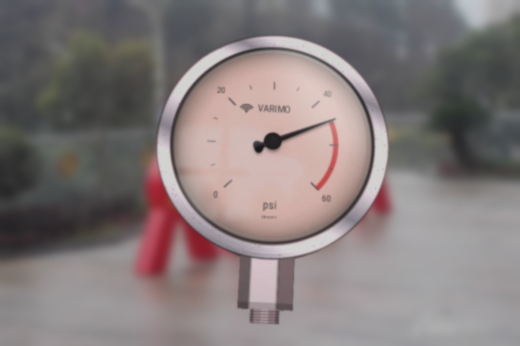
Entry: 45 psi
